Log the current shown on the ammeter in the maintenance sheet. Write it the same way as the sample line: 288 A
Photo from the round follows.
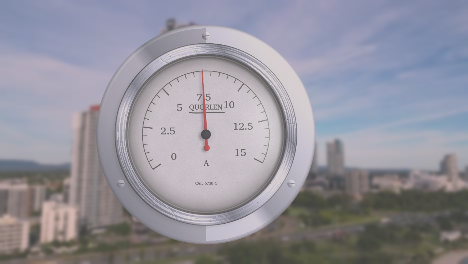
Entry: 7.5 A
